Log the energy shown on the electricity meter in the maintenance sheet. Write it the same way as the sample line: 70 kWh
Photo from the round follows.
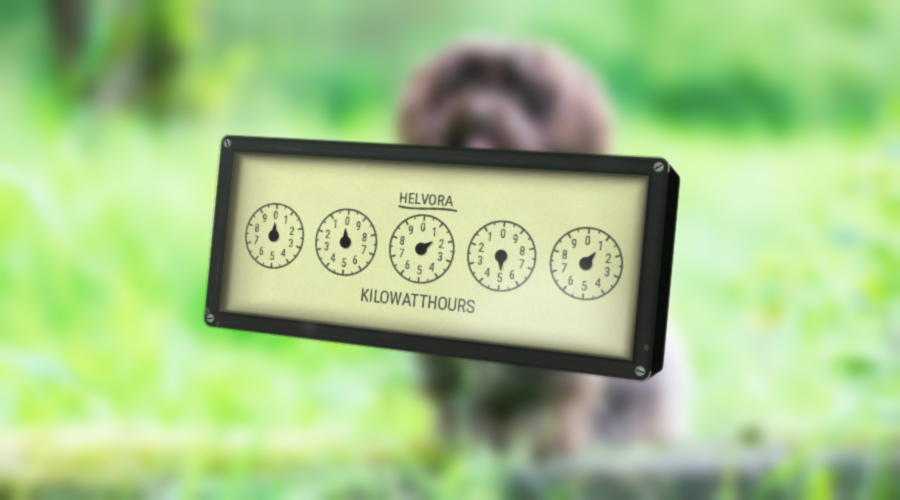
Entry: 151 kWh
